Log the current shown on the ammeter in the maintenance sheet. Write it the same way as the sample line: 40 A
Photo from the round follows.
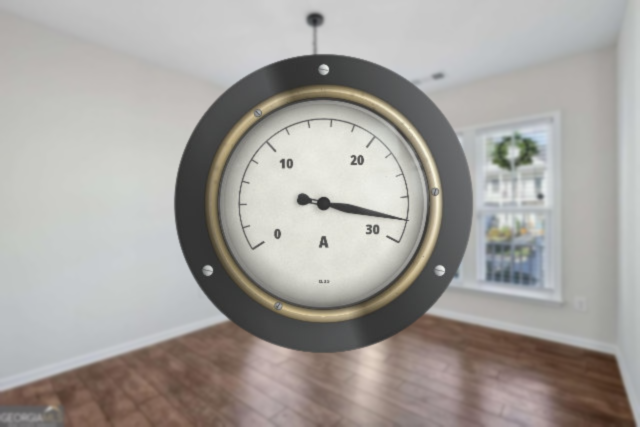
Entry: 28 A
